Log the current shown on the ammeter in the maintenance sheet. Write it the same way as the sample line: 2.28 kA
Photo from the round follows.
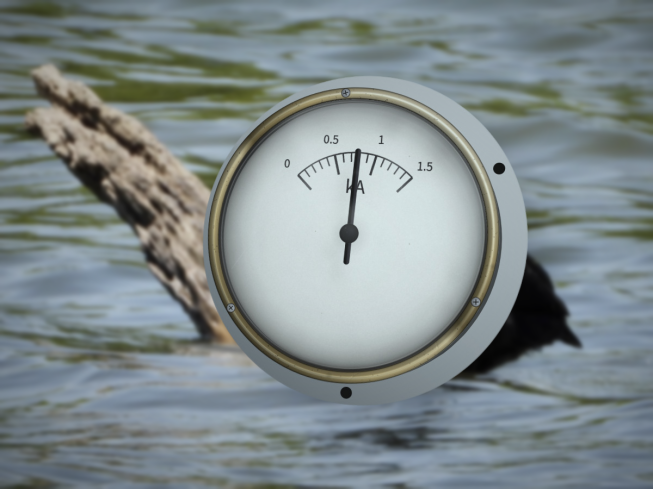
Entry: 0.8 kA
